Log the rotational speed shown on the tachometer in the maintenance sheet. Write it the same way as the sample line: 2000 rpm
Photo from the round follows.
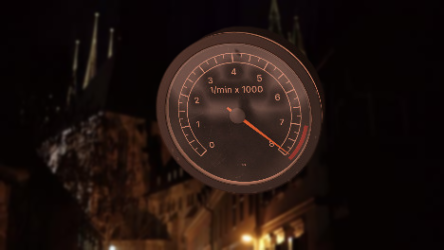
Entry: 7875 rpm
